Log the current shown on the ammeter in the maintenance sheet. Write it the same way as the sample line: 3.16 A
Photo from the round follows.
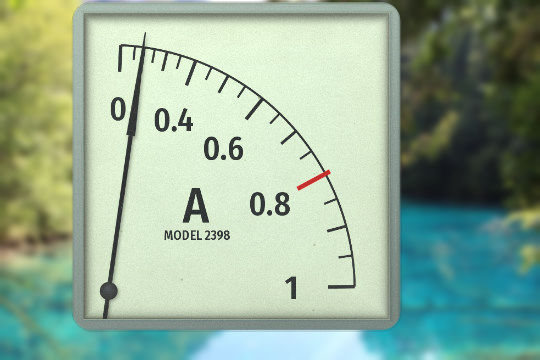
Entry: 0.2 A
